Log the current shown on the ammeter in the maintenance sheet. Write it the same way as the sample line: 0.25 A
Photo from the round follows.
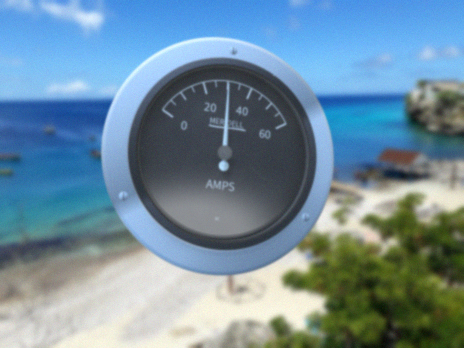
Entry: 30 A
